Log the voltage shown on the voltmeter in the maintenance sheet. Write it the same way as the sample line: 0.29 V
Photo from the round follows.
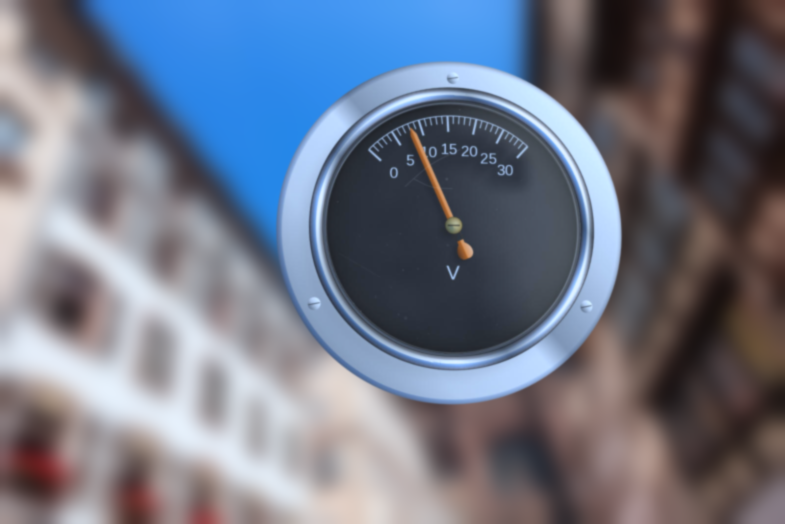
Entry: 8 V
